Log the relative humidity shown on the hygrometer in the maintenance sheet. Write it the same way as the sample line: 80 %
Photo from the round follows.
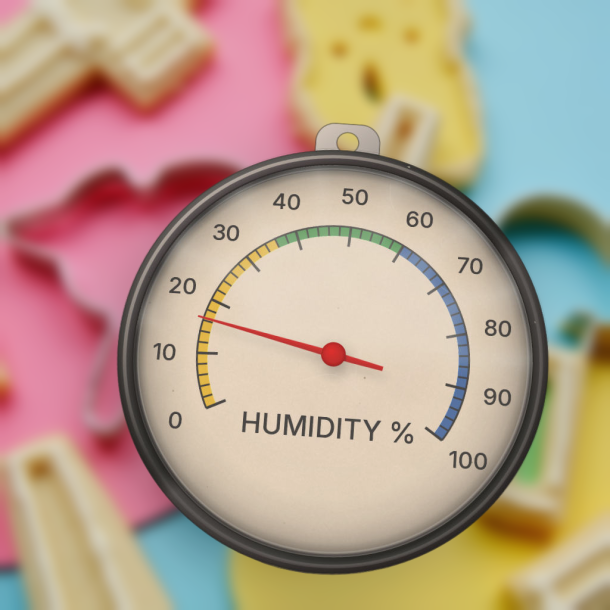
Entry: 16 %
